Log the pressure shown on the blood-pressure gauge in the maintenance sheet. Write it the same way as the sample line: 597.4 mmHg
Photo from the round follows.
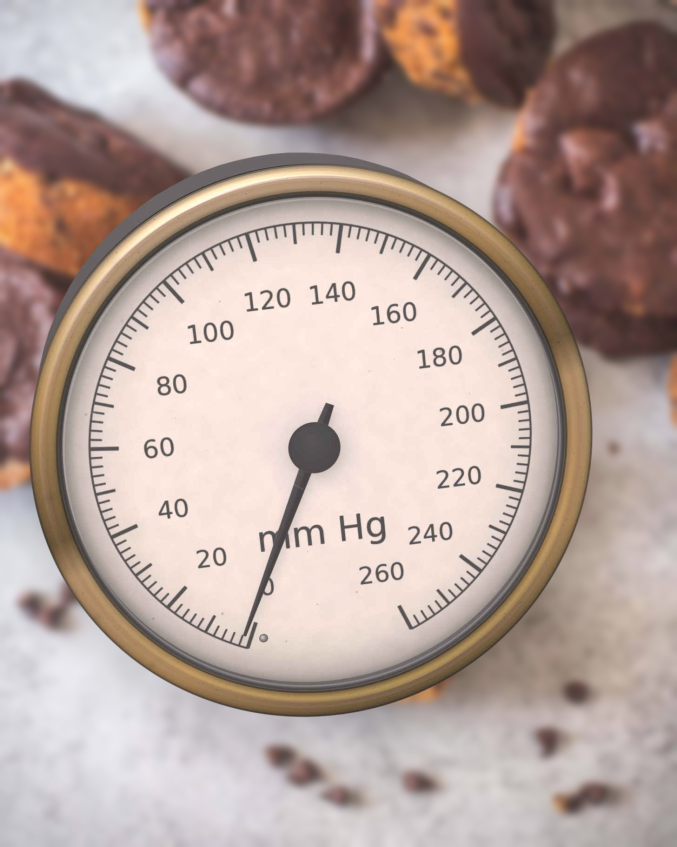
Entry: 2 mmHg
